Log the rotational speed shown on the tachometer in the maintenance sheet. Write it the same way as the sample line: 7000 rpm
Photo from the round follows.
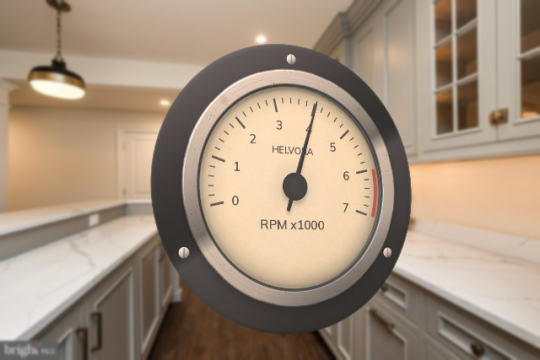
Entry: 4000 rpm
